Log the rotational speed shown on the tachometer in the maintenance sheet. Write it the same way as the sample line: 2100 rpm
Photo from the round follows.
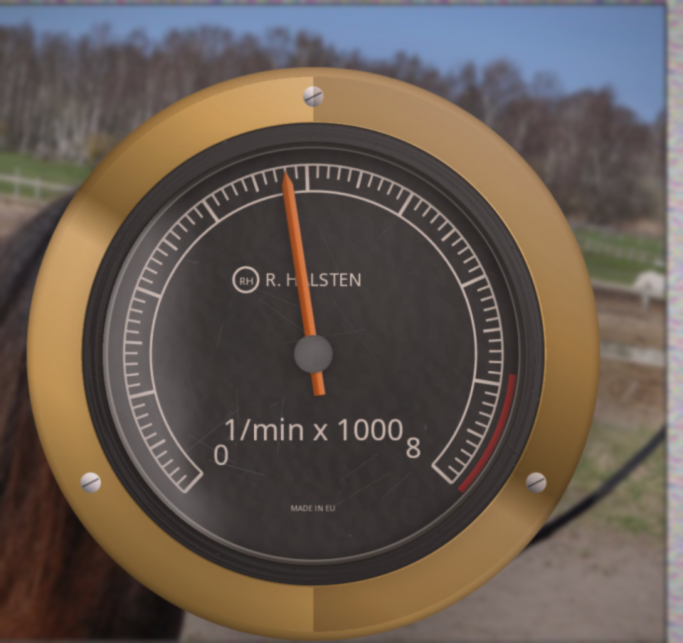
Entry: 3800 rpm
